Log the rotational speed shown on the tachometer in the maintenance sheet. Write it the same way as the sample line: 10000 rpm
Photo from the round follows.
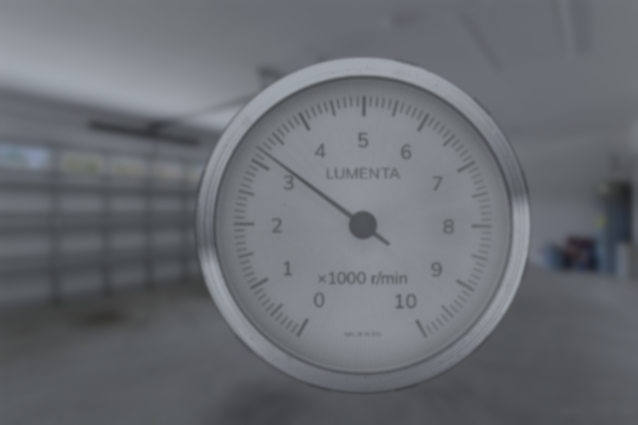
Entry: 3200 rpm
